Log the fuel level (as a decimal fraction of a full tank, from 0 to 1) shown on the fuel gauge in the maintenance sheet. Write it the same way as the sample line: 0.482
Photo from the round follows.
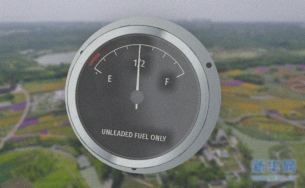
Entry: 0.5
